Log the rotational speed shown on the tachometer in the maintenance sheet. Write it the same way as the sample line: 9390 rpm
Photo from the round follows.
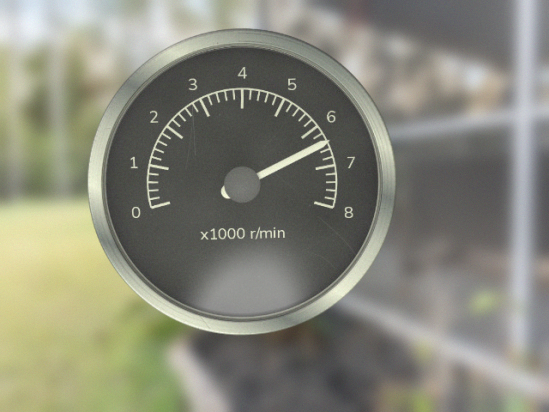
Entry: 6400 rpm
